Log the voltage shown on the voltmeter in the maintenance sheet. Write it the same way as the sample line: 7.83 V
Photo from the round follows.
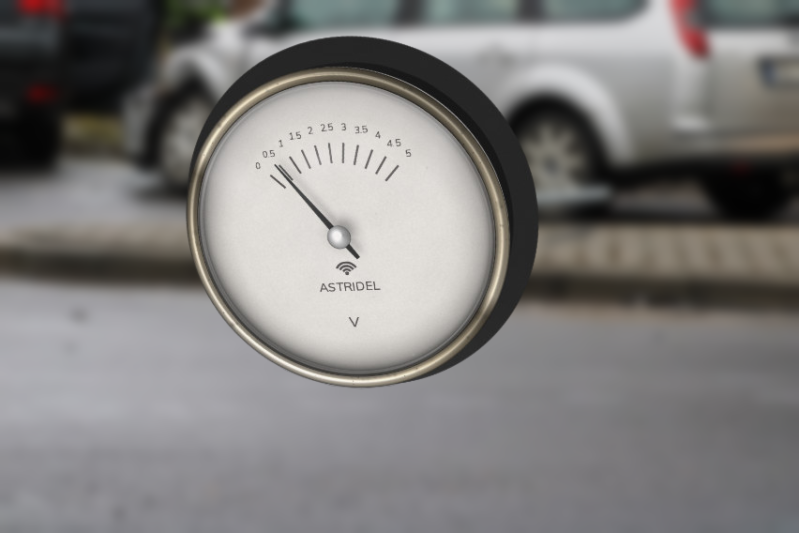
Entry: 0.5 V
